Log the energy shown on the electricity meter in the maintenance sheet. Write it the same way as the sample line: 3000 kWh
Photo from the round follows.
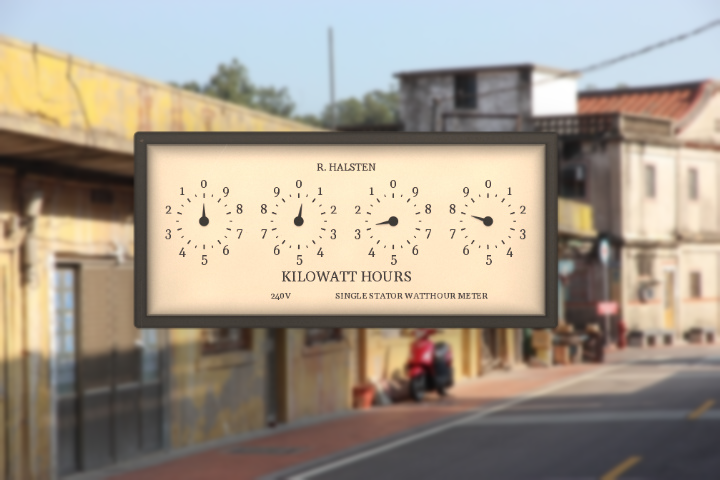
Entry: 28 kWh
